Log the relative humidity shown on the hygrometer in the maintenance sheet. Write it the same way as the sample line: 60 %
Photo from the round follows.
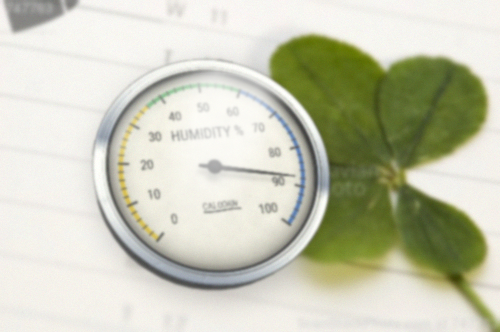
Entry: 88 %
